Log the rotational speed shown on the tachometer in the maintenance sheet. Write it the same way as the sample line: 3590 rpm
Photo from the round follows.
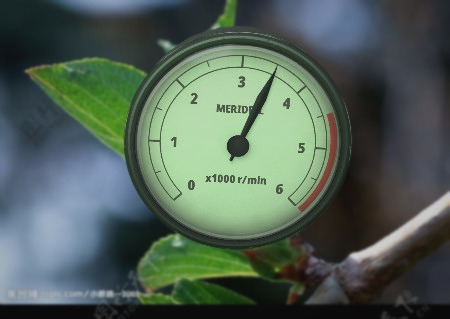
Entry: 3500 rpm
